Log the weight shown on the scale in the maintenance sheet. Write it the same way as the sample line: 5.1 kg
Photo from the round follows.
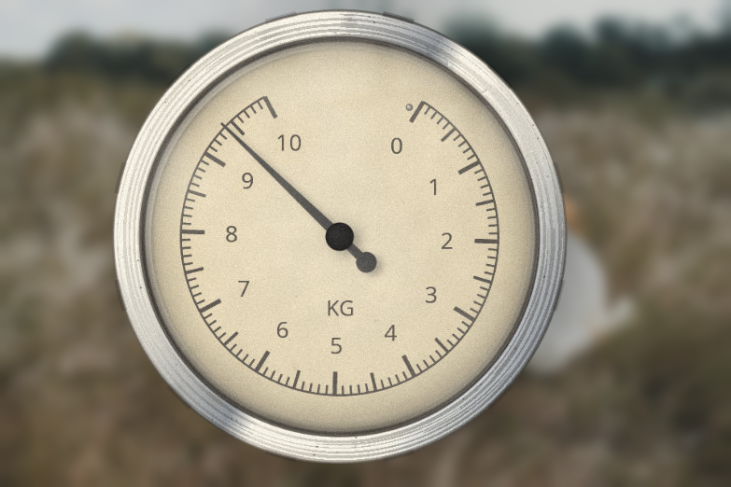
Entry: 9.4 kg
